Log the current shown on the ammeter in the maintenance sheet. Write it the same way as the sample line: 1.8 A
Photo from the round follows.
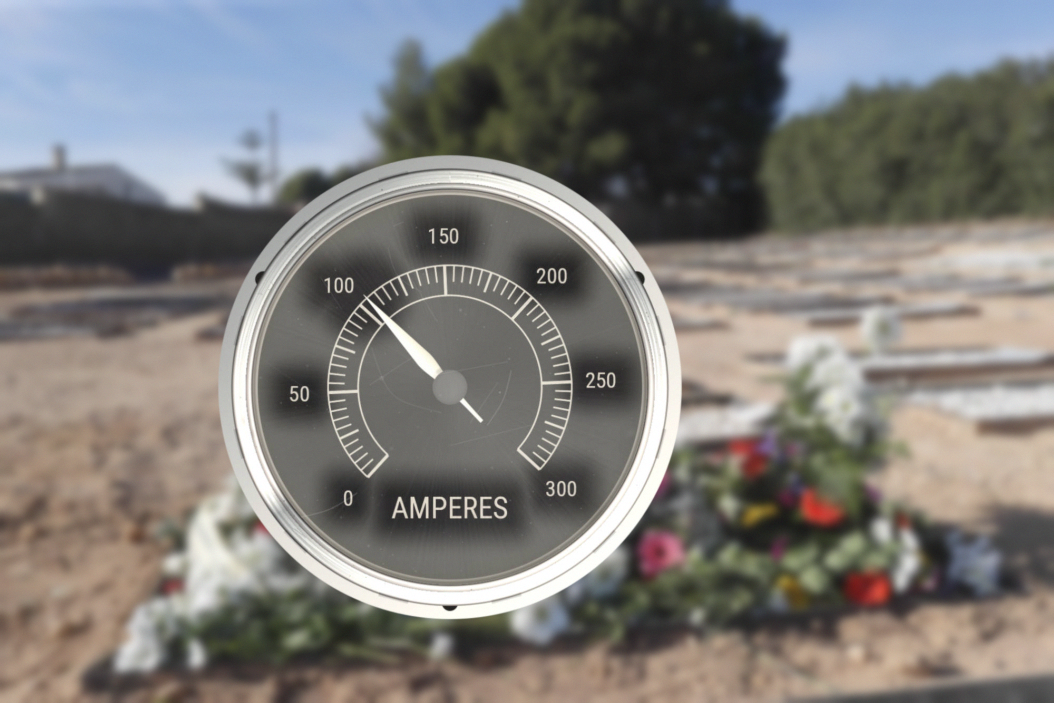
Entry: 105 A
